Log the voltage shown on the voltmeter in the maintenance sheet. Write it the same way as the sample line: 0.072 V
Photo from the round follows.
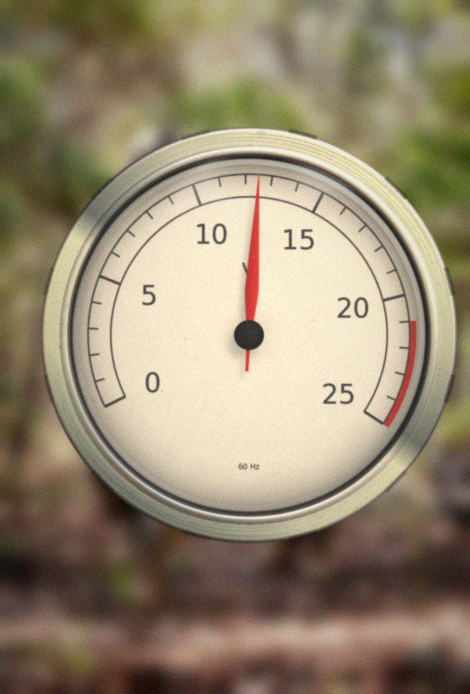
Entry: 12.5 V
